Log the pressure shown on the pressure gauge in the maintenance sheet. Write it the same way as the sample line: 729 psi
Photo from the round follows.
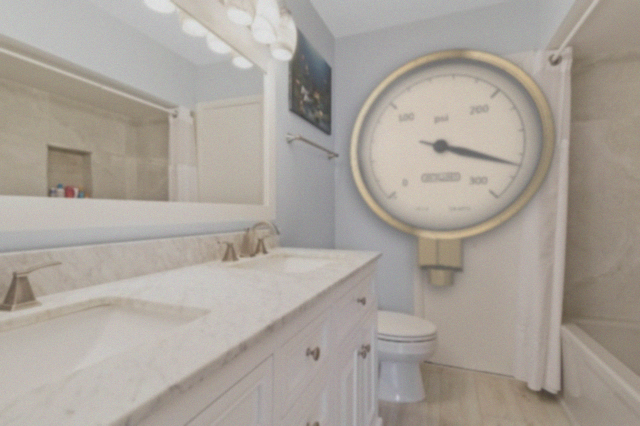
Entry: 270 psi
